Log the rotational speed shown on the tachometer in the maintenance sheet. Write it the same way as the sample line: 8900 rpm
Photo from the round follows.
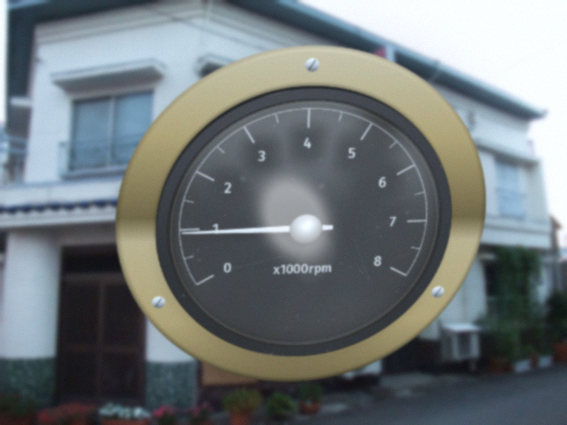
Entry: 1000 rpm
